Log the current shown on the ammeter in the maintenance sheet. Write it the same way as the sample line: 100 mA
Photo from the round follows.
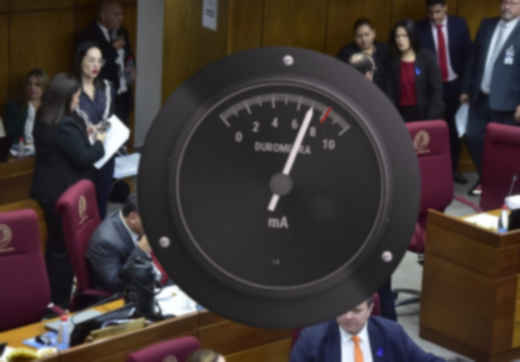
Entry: 7 mA
